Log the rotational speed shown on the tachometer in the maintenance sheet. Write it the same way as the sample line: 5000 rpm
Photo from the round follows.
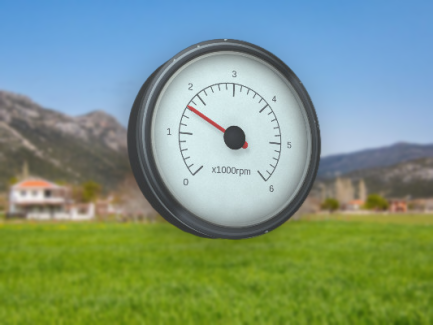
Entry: 1600 rpm
